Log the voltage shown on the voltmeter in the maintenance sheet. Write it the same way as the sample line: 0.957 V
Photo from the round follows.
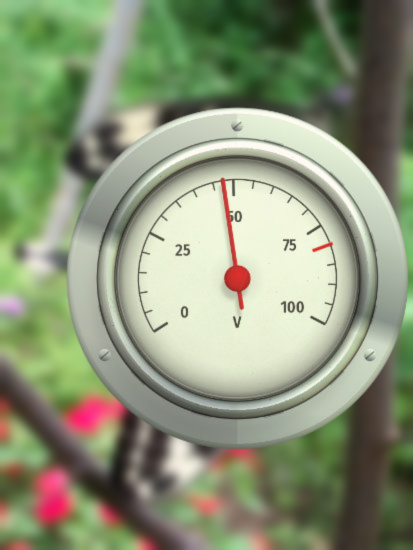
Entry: 47.5 V
